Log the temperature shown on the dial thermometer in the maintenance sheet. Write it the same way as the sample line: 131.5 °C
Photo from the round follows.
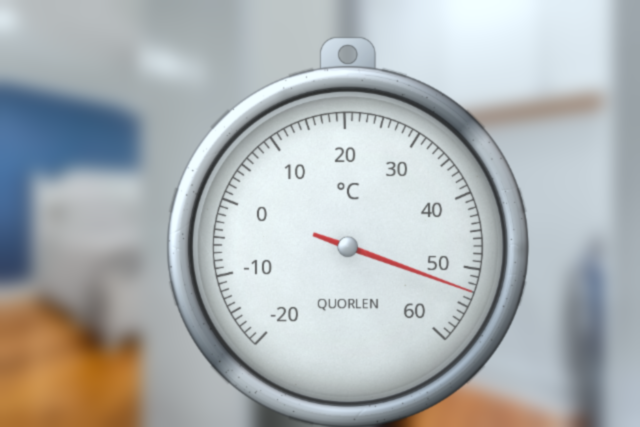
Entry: 53 °C
